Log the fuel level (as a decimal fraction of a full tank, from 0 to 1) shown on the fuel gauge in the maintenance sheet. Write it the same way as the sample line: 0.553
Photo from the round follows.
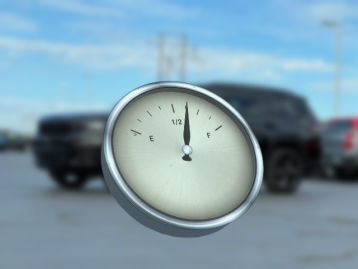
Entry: 0.625
